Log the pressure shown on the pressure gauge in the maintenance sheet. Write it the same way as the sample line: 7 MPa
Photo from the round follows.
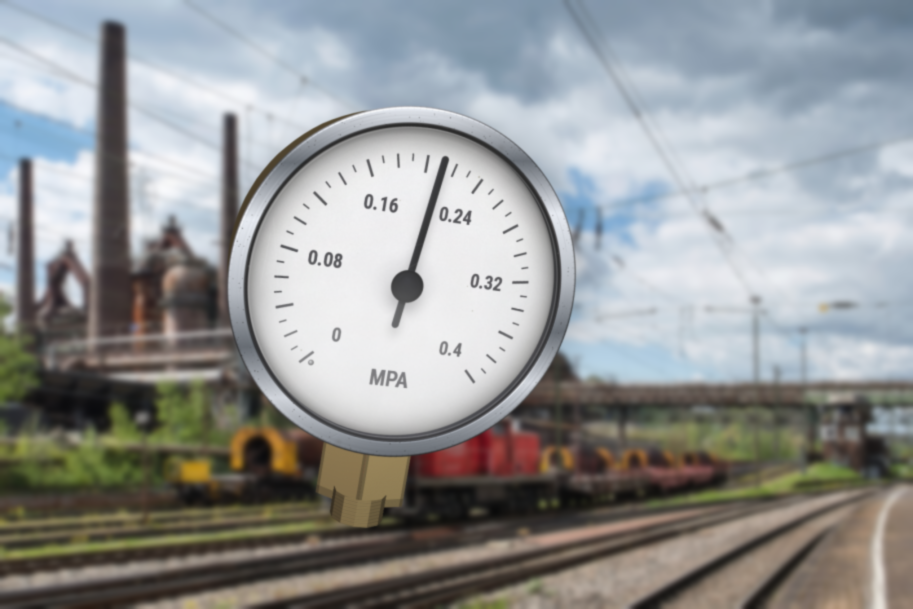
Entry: 0.21 MPa
